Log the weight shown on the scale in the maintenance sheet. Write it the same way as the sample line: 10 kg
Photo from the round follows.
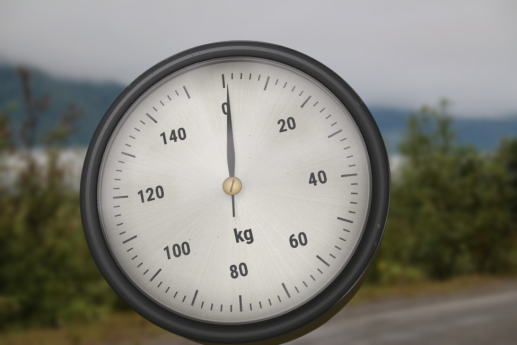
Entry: 1 kg
